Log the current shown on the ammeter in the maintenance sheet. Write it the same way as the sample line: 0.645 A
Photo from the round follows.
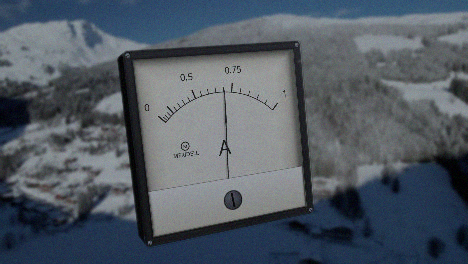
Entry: 0.7 A
